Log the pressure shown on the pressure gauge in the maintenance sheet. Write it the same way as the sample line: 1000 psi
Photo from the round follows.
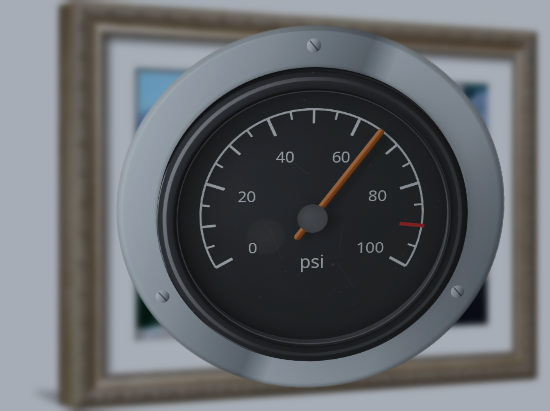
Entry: 65 psi
